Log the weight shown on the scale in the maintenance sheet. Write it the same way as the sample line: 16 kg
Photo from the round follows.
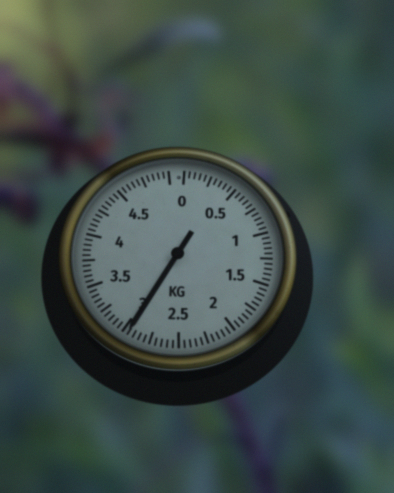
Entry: 2.95 kg
